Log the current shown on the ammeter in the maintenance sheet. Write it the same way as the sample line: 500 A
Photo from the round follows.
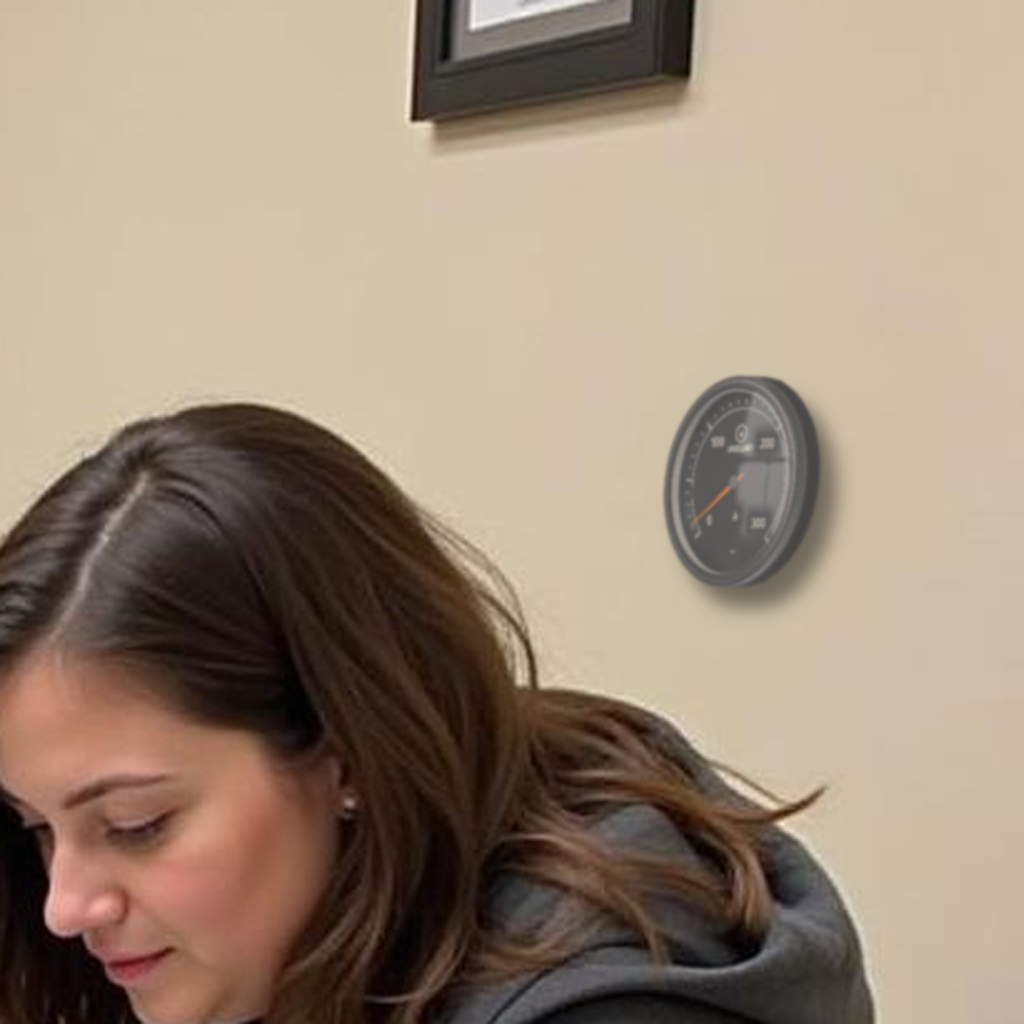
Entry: 10 A
